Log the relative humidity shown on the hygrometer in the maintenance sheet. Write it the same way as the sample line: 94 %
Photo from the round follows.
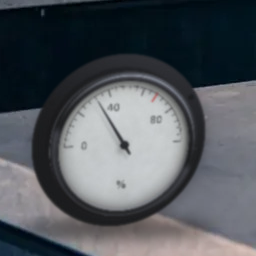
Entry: 32 %
